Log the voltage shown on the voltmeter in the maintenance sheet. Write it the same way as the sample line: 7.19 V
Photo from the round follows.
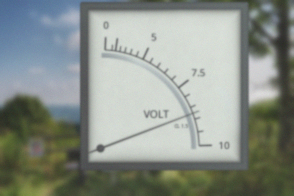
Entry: 8.75 V
